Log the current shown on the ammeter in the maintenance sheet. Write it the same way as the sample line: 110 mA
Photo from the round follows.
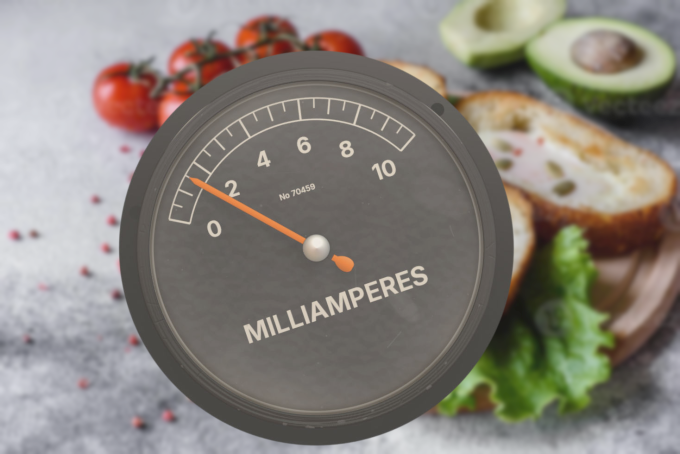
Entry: 1.5 mA
